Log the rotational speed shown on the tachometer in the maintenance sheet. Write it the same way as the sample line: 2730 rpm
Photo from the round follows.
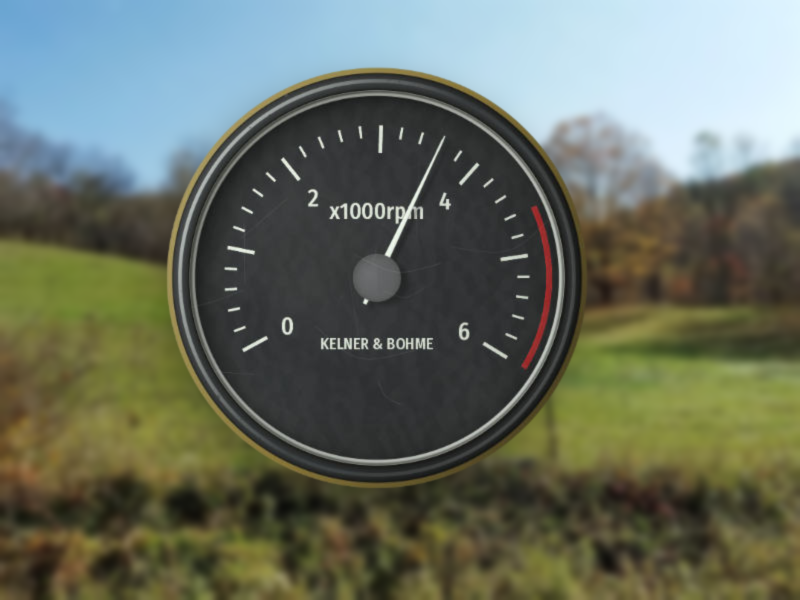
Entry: 3600 rpm
